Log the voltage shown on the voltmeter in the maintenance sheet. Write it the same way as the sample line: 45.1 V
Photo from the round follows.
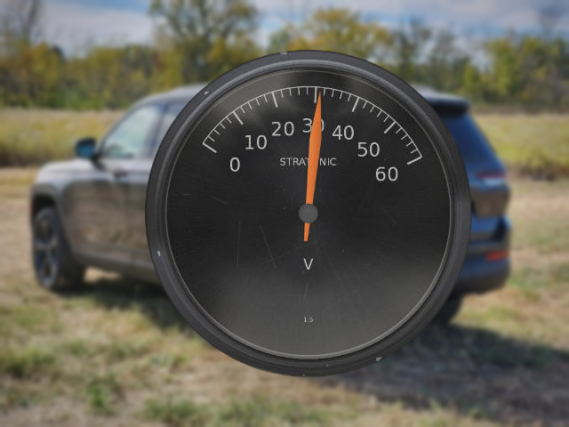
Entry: 31 V
